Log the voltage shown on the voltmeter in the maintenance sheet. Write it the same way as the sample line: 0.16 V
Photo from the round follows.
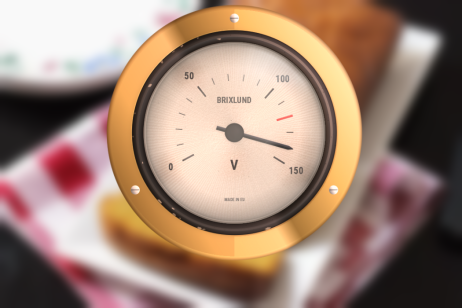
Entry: 140 V
